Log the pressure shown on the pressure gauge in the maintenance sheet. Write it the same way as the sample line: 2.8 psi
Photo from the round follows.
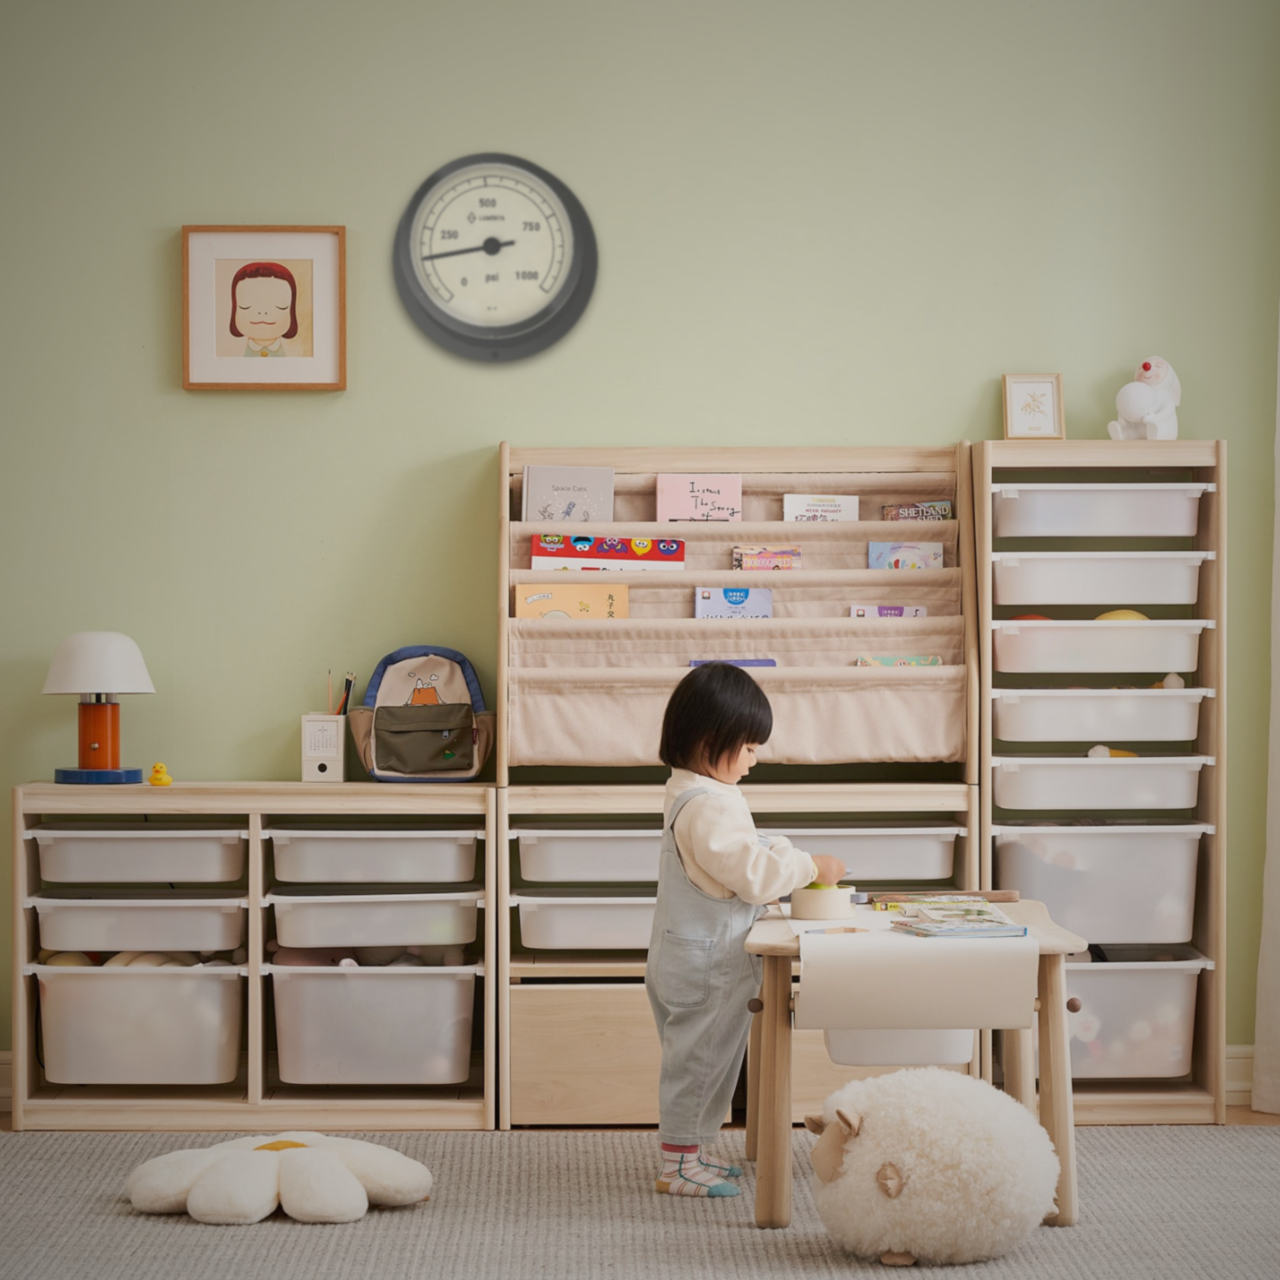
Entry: 150 psi
